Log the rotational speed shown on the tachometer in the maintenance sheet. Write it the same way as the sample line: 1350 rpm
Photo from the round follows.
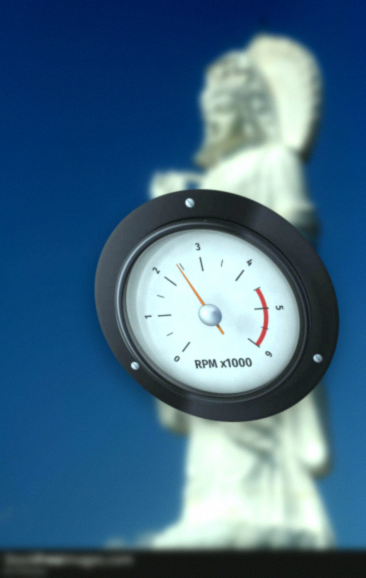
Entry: 2500 rpm
